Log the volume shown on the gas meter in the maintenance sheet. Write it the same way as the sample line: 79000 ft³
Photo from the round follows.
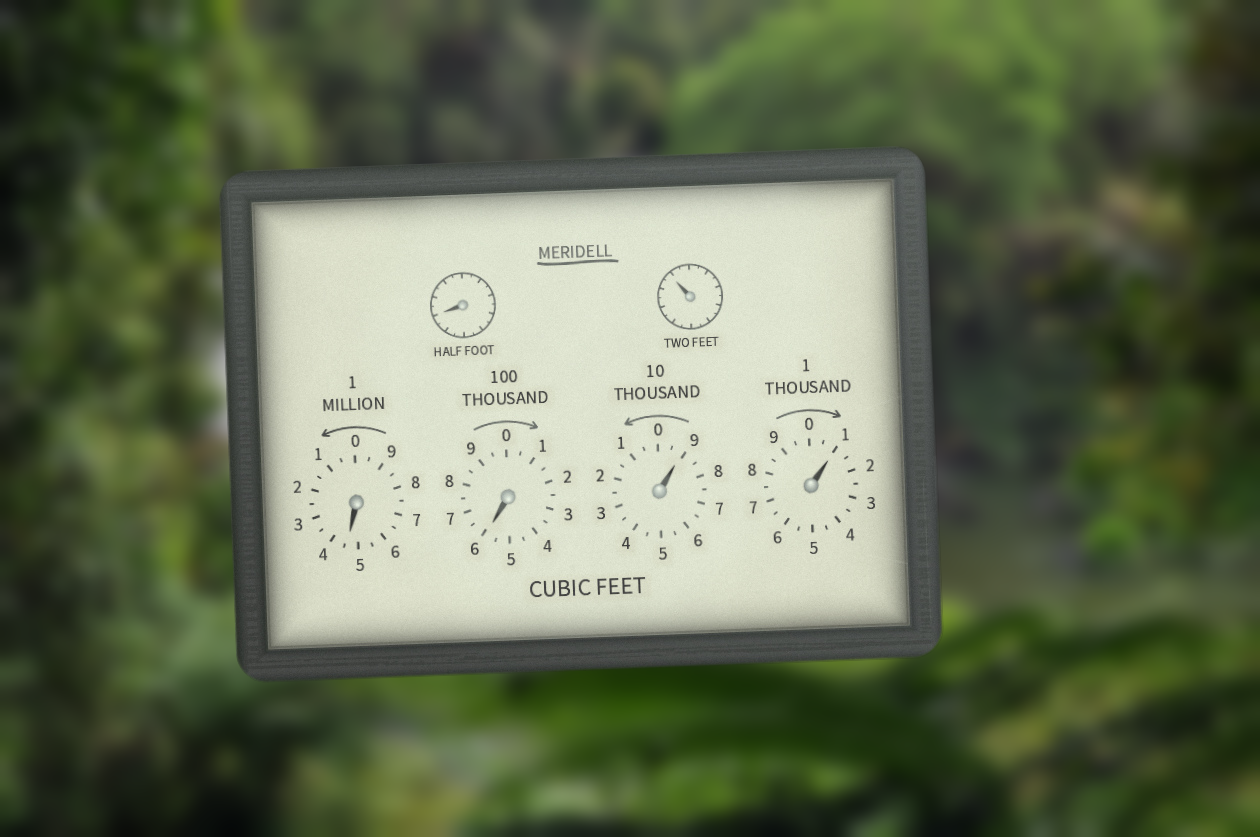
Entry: 459100 ft³
